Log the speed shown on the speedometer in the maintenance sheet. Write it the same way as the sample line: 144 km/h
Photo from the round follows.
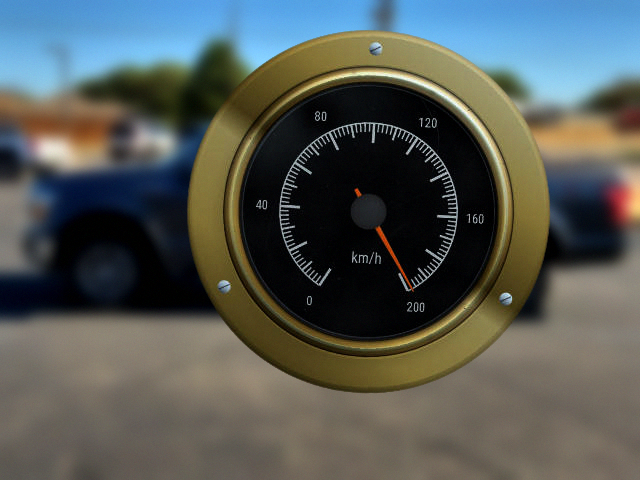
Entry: 198 km/h
